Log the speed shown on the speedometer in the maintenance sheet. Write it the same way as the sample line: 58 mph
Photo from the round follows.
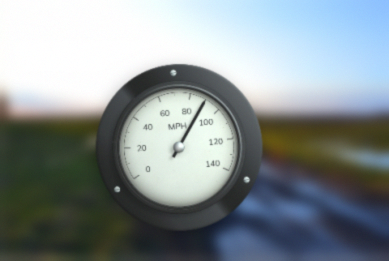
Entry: 90 mph
